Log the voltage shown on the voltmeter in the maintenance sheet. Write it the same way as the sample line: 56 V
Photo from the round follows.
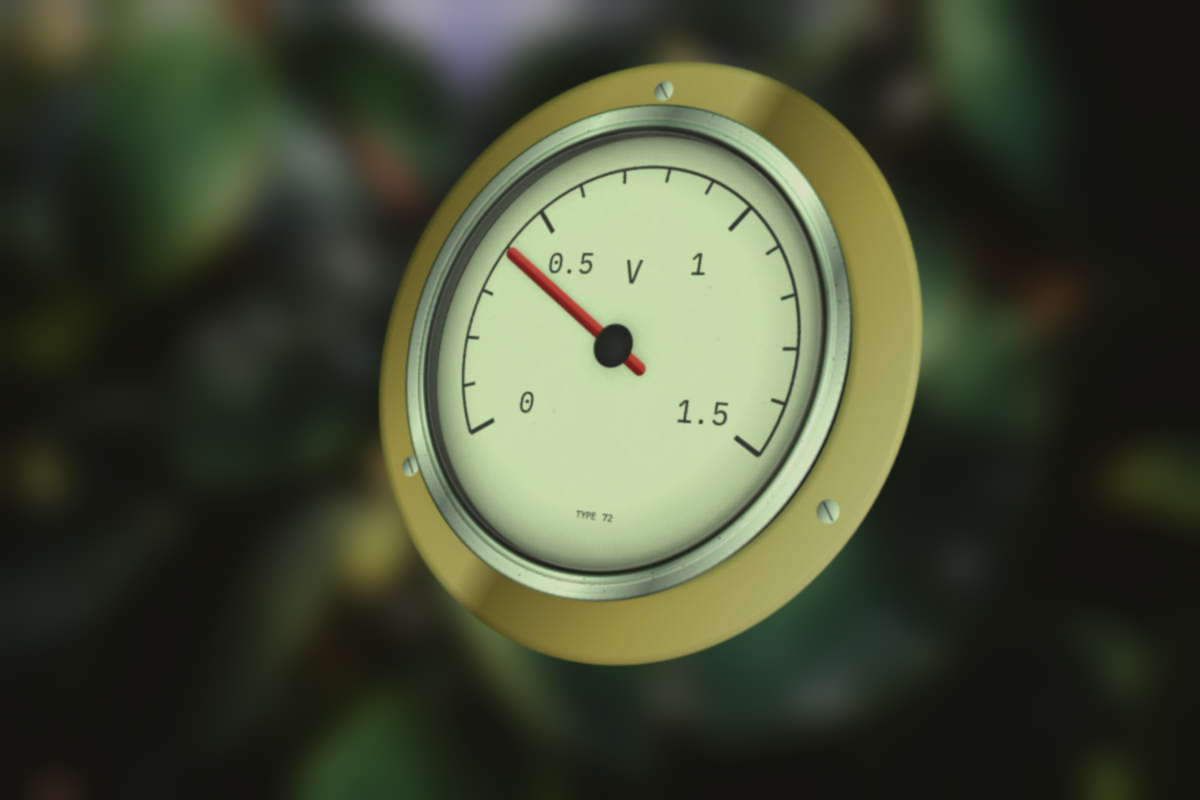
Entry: 0.4 V
